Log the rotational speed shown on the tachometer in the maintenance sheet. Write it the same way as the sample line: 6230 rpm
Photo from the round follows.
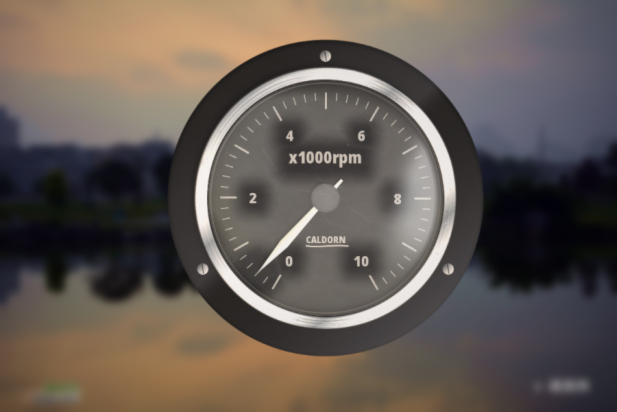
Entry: 400 rpm
